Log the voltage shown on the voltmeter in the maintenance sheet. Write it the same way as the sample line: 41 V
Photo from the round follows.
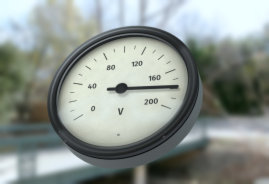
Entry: 180 V
